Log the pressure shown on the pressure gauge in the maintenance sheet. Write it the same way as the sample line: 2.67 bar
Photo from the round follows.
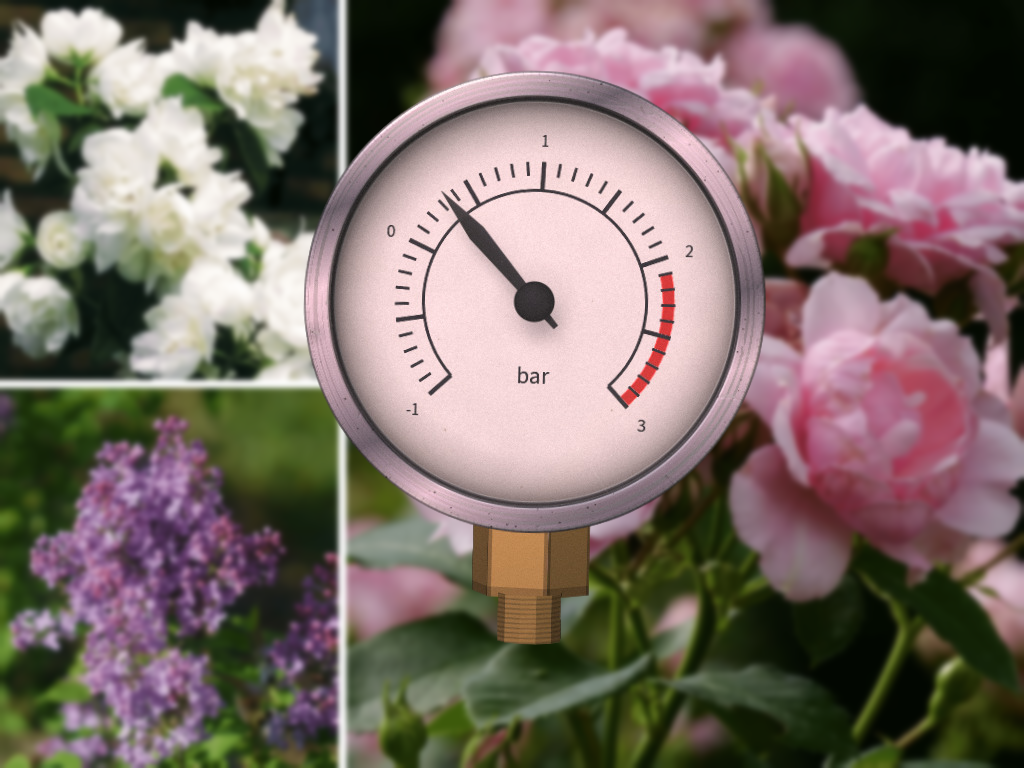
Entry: 0.35 bar
